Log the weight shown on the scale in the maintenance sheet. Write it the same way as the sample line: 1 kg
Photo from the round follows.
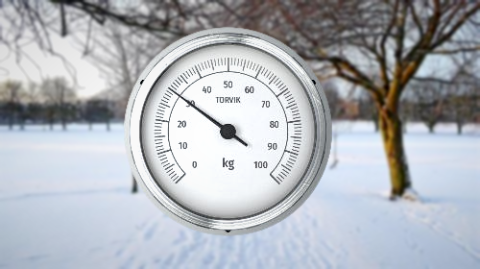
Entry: 30 kg
